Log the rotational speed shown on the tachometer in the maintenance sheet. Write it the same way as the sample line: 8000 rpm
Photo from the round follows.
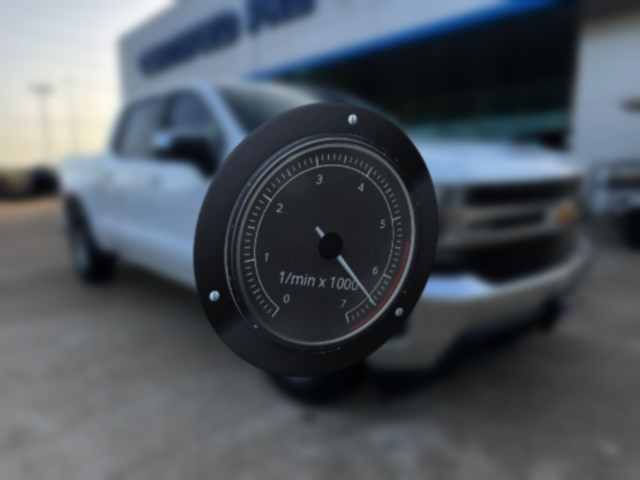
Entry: 6500 rpm
